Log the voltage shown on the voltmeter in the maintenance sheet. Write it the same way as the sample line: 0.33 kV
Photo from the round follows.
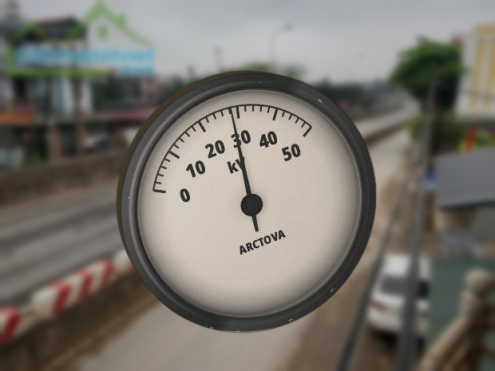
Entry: 28 kV
